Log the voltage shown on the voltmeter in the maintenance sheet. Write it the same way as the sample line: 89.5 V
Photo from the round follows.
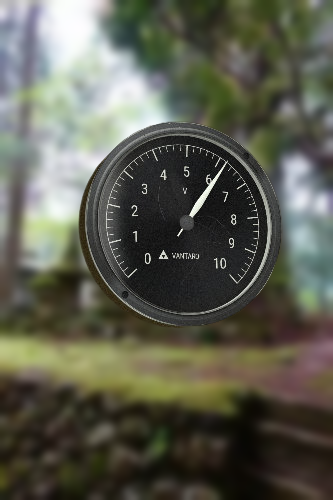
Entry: 6.2 V
